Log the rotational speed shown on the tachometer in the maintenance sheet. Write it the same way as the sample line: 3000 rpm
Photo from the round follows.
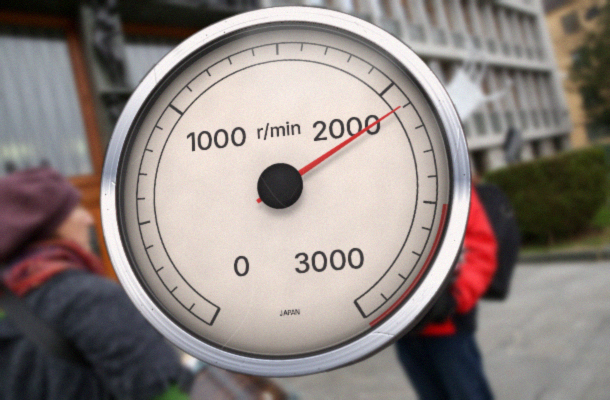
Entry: 2100 rpm
